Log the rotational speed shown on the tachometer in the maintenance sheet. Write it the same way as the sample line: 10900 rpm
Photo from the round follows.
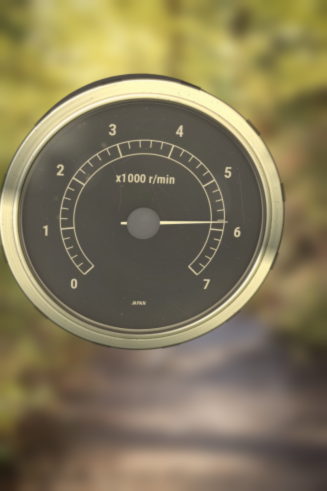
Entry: 5800 rpm
